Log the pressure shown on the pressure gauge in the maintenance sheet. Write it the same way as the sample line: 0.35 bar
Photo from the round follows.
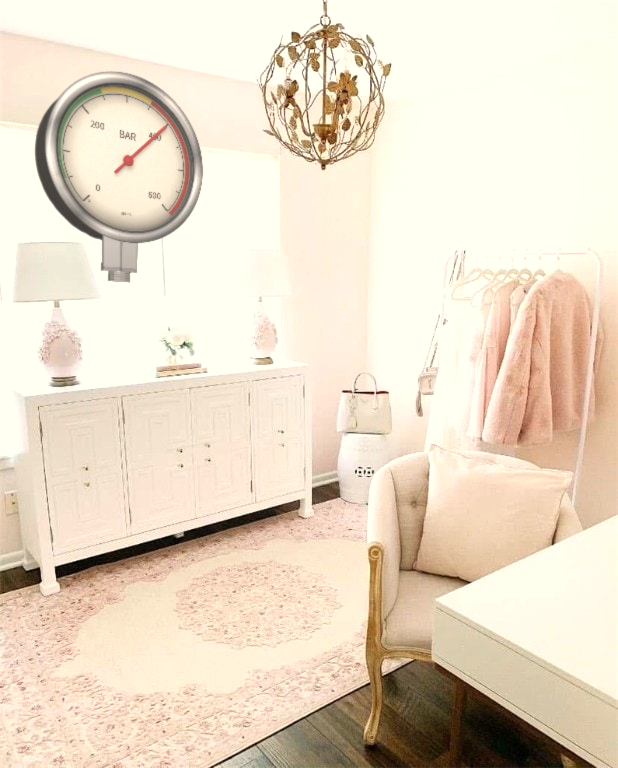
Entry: 400 bar
